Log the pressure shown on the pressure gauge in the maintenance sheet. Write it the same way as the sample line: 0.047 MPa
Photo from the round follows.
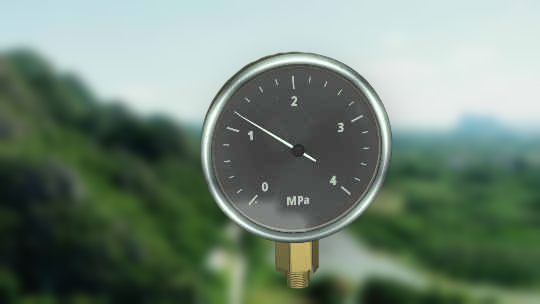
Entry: 1.2 MPa
